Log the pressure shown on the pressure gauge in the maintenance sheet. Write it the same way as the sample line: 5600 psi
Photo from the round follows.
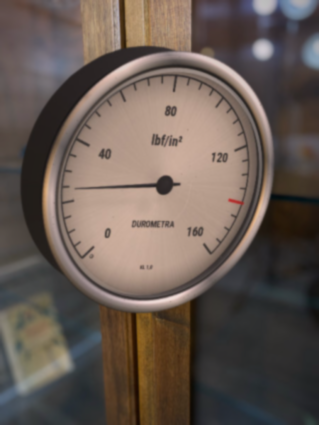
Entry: 25 psi
